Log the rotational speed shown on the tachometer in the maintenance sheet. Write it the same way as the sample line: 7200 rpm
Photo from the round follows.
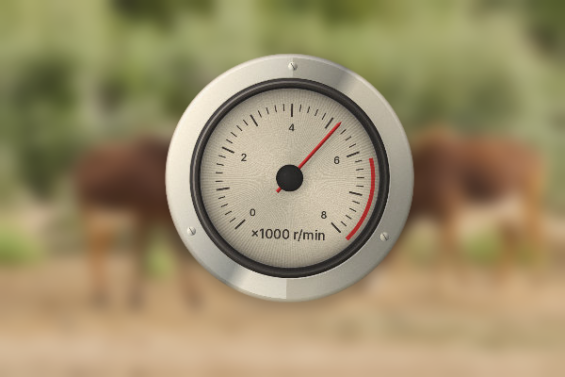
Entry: 5200 rpm
